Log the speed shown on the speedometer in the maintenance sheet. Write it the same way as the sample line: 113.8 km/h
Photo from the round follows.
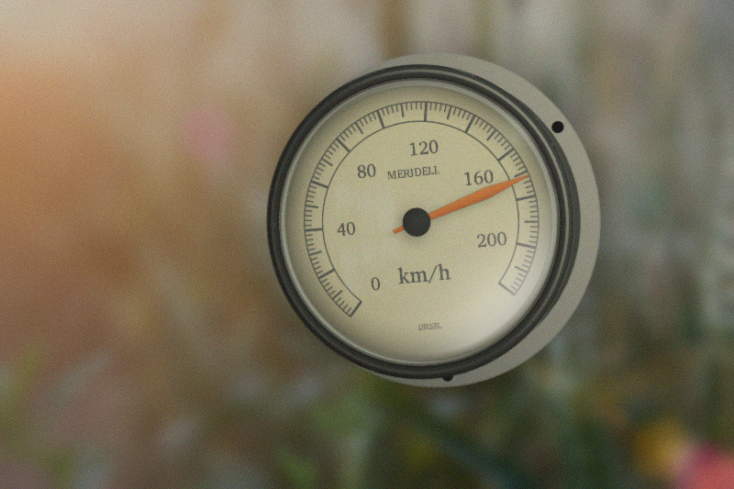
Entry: 172 km/h
